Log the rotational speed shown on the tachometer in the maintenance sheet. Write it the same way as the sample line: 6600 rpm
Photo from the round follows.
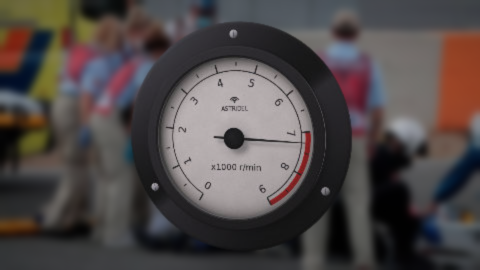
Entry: 7250 rpm
